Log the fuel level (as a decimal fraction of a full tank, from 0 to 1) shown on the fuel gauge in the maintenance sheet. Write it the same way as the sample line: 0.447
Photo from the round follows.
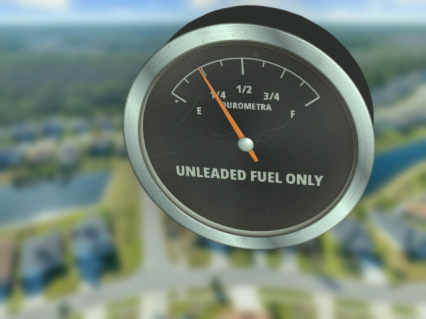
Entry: 0.25
